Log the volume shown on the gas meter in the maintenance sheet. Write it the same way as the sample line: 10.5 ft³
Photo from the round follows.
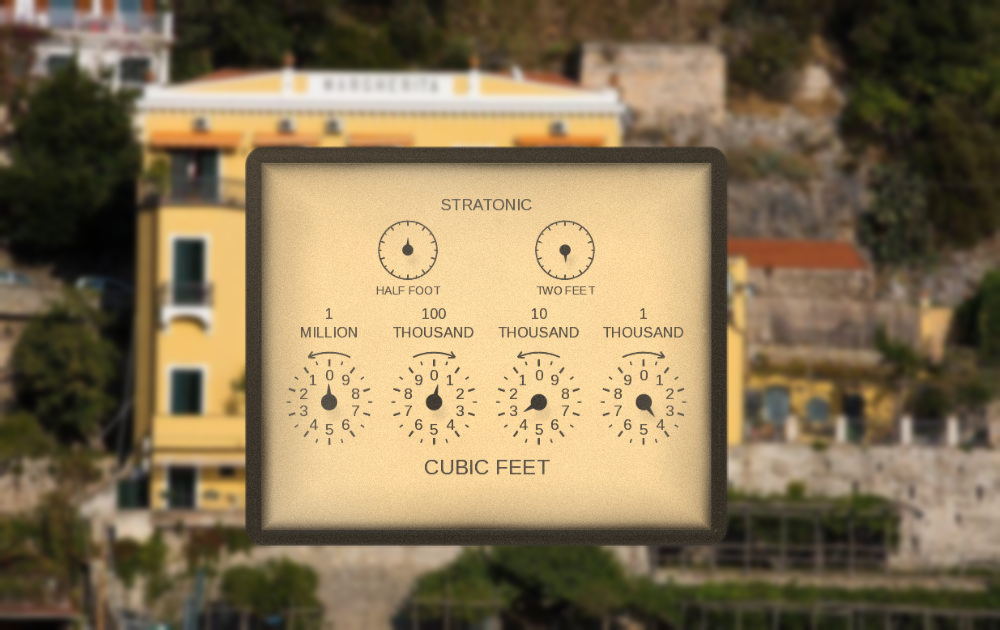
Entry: 3400 ft³
